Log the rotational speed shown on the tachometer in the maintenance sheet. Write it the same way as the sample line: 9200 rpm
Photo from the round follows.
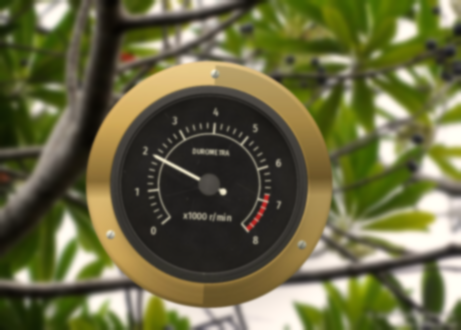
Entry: 2000 rpm
